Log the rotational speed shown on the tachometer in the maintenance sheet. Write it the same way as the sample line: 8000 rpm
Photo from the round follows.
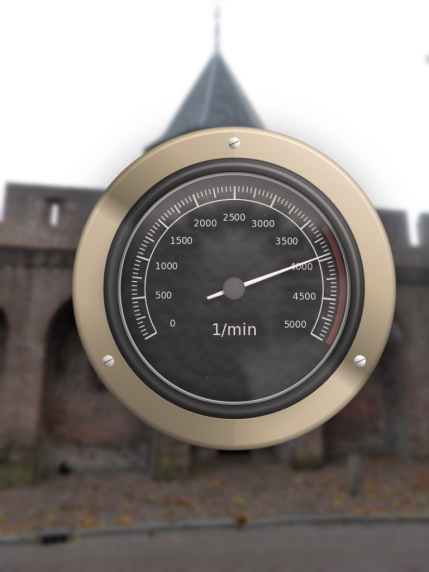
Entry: 3950 rpm
